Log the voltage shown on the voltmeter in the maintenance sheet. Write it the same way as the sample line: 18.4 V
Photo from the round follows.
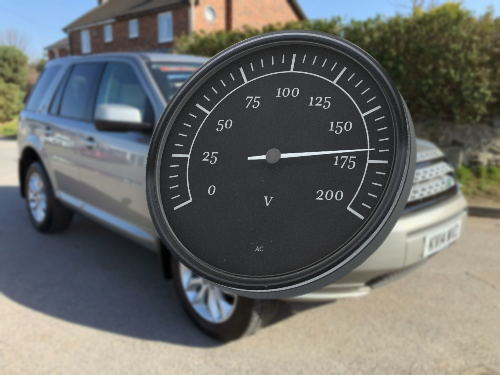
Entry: 170 V
